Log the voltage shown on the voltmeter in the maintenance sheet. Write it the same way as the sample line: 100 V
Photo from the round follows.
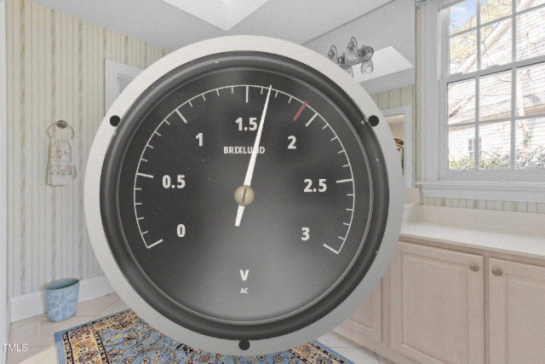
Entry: 1.65 V
